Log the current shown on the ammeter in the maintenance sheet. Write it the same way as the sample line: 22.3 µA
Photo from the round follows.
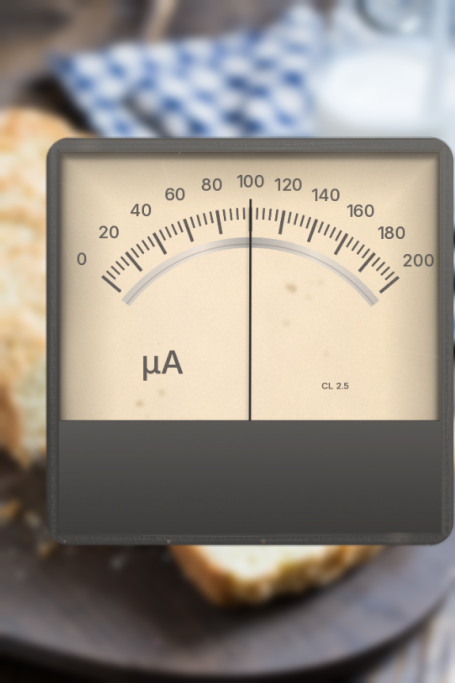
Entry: 100 µA
